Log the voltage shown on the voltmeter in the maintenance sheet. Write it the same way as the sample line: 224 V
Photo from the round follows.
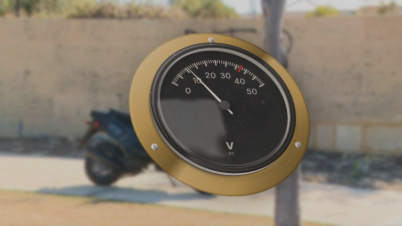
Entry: 10 V
